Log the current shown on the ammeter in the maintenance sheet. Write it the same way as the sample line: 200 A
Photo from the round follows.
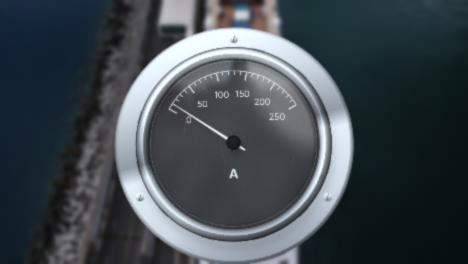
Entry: 10 A
